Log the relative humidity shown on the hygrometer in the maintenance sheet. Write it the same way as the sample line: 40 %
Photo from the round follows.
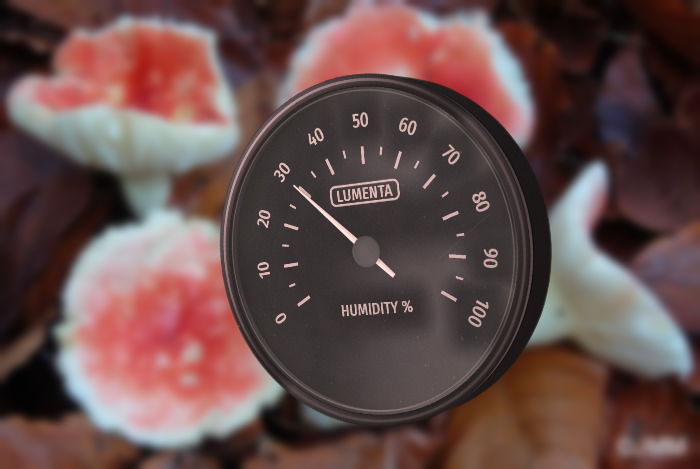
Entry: 30 %
